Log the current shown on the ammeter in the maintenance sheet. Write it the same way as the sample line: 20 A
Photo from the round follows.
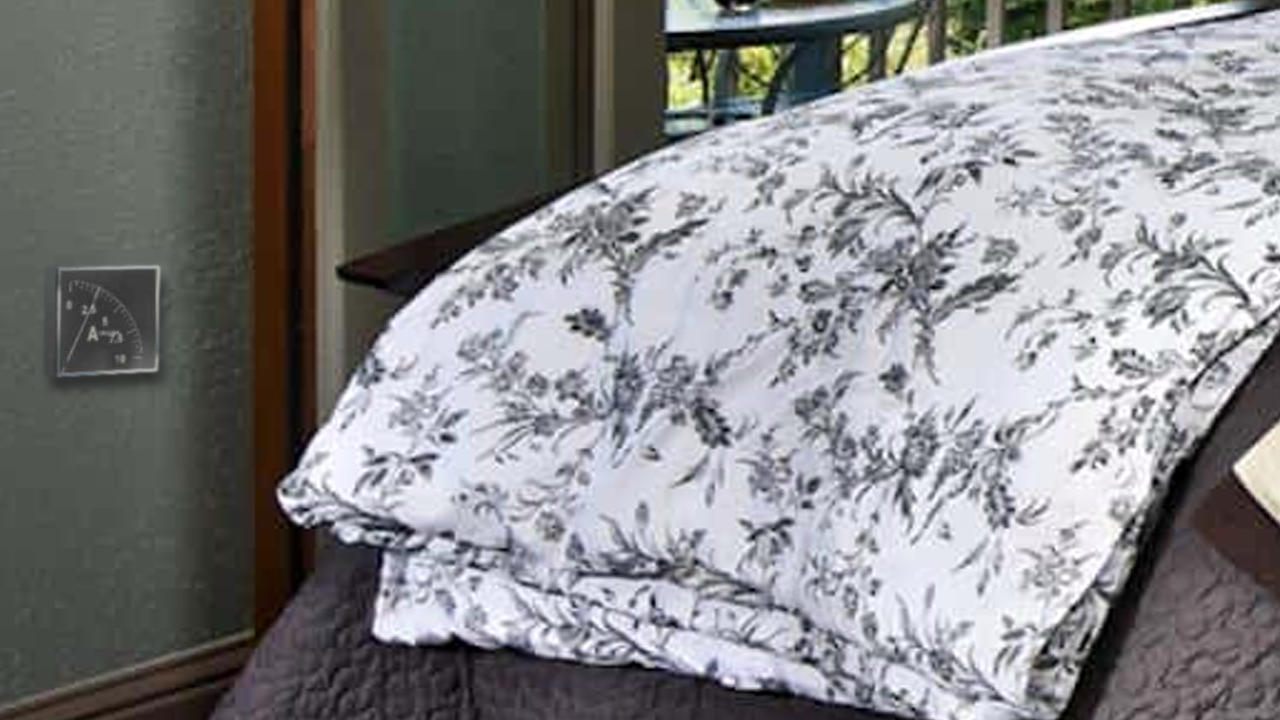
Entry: 2.5 A
